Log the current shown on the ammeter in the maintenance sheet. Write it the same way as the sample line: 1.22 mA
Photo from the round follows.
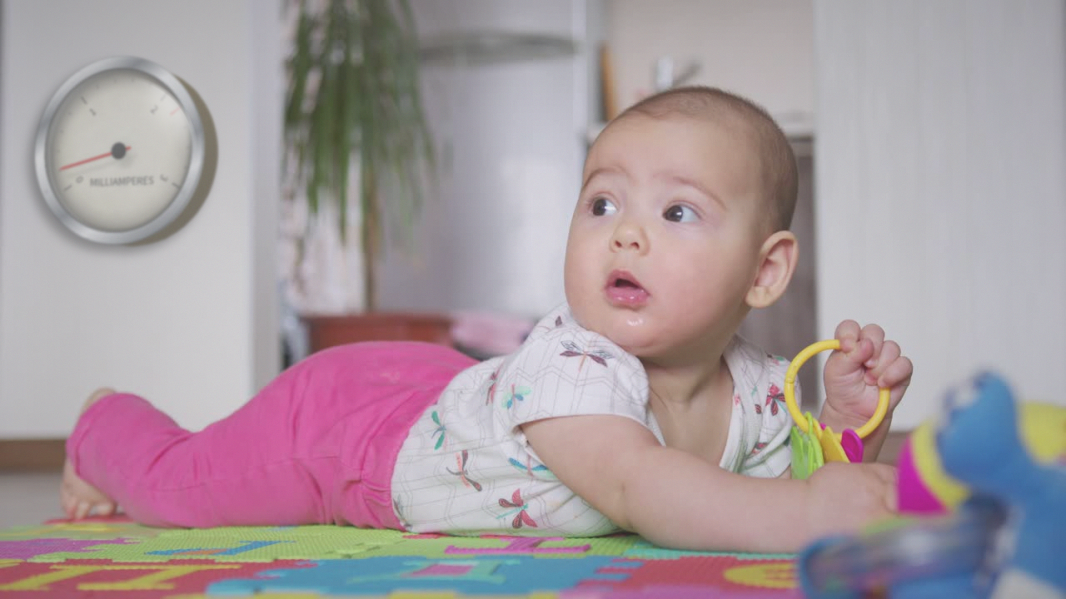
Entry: 0.2 mA
